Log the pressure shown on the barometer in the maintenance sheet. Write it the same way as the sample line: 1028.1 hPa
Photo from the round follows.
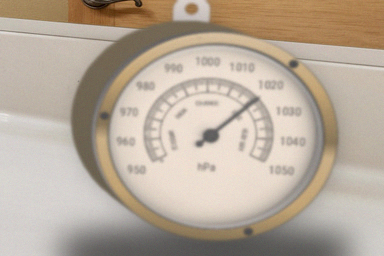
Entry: 1020 hPa
